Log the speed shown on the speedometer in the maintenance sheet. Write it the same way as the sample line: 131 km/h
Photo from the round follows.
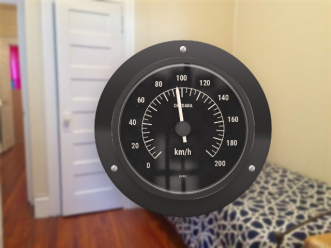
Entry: 95 km/h
